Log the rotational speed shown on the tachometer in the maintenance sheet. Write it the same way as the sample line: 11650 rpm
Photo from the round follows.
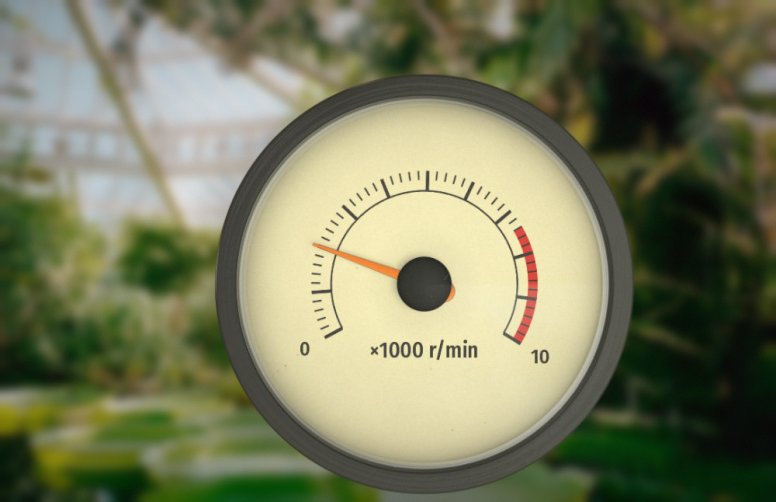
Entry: 2000 rpm
